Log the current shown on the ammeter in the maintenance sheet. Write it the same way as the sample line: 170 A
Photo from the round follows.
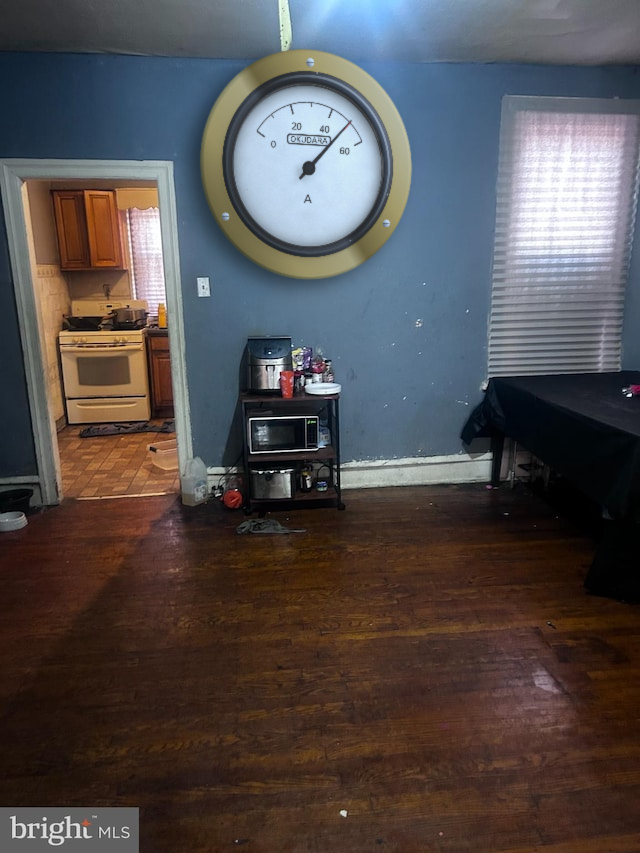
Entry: 50 A
